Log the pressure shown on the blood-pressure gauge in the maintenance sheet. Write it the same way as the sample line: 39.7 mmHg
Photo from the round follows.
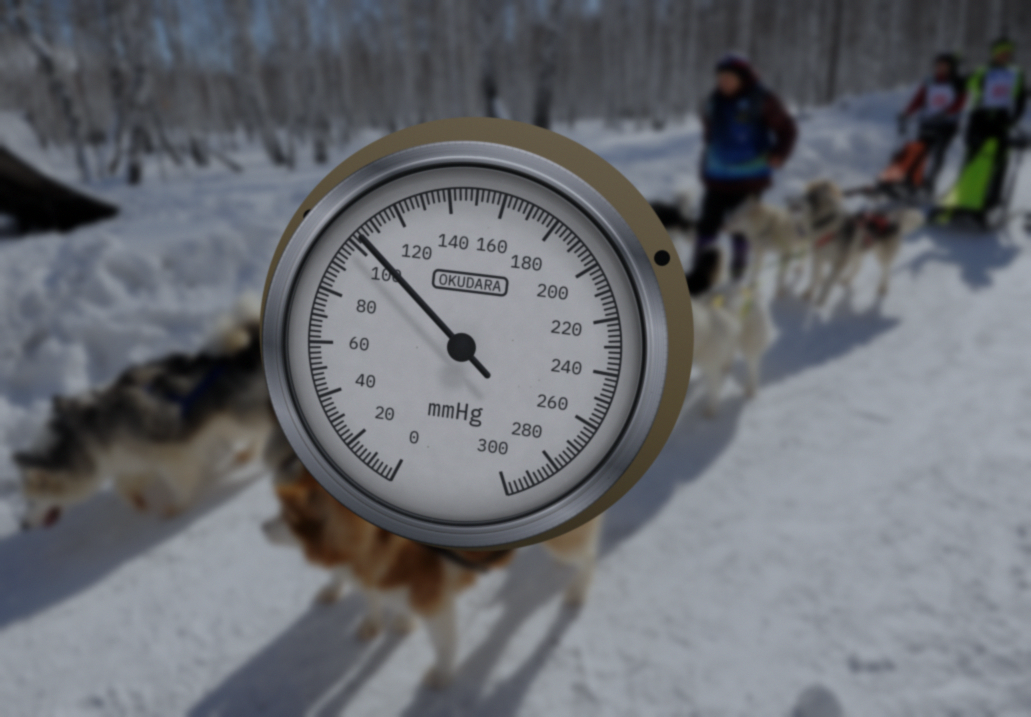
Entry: 104 mmHg
